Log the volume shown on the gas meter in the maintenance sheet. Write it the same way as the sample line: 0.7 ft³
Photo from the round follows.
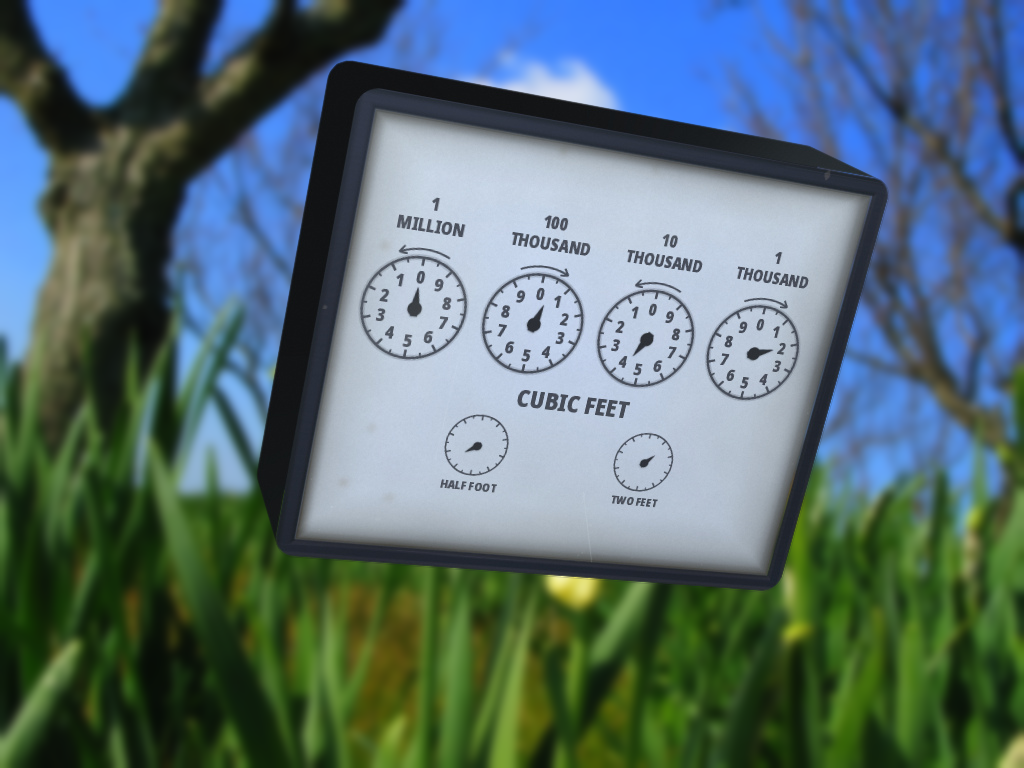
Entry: 4200 ft³
